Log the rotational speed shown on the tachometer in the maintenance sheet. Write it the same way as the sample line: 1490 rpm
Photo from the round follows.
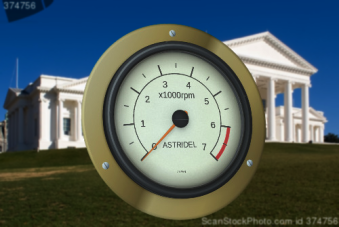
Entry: 0 rpm
